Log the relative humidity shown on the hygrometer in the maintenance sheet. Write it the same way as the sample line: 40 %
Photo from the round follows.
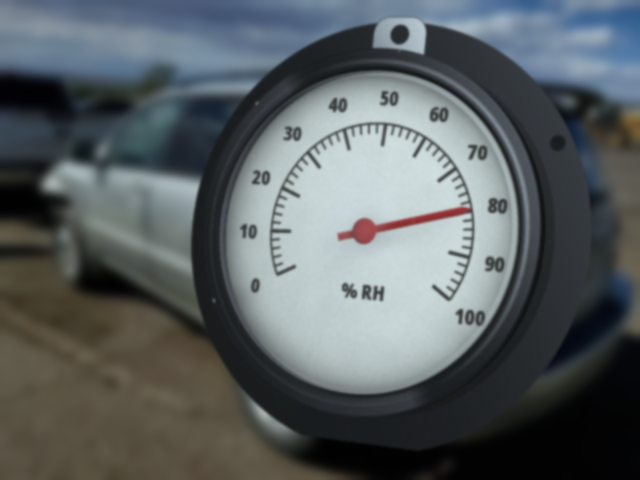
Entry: 80 %
